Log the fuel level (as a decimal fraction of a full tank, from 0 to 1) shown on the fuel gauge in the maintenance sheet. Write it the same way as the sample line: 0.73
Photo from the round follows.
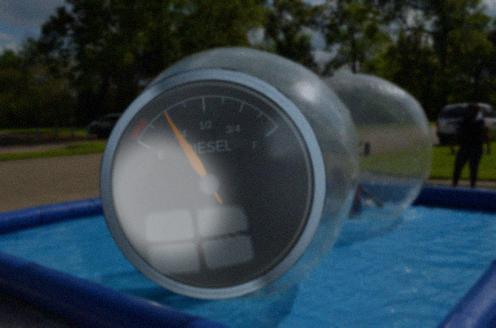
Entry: 0.25
